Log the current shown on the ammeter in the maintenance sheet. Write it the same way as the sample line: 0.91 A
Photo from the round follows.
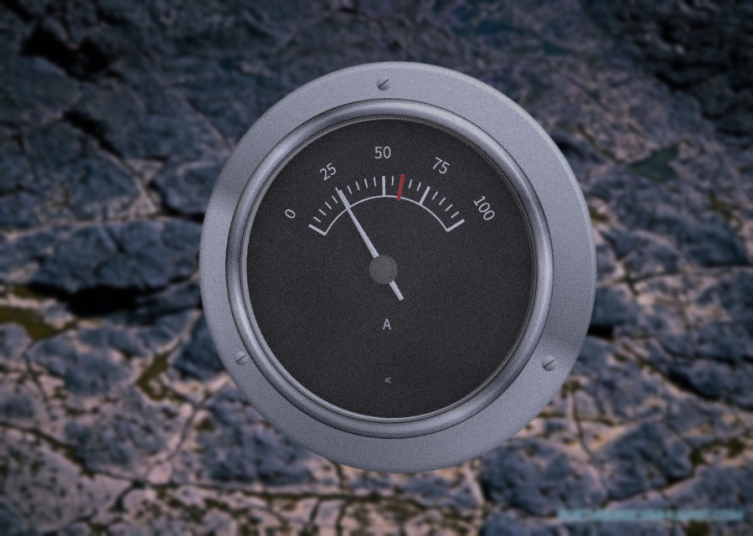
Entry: 25 A
